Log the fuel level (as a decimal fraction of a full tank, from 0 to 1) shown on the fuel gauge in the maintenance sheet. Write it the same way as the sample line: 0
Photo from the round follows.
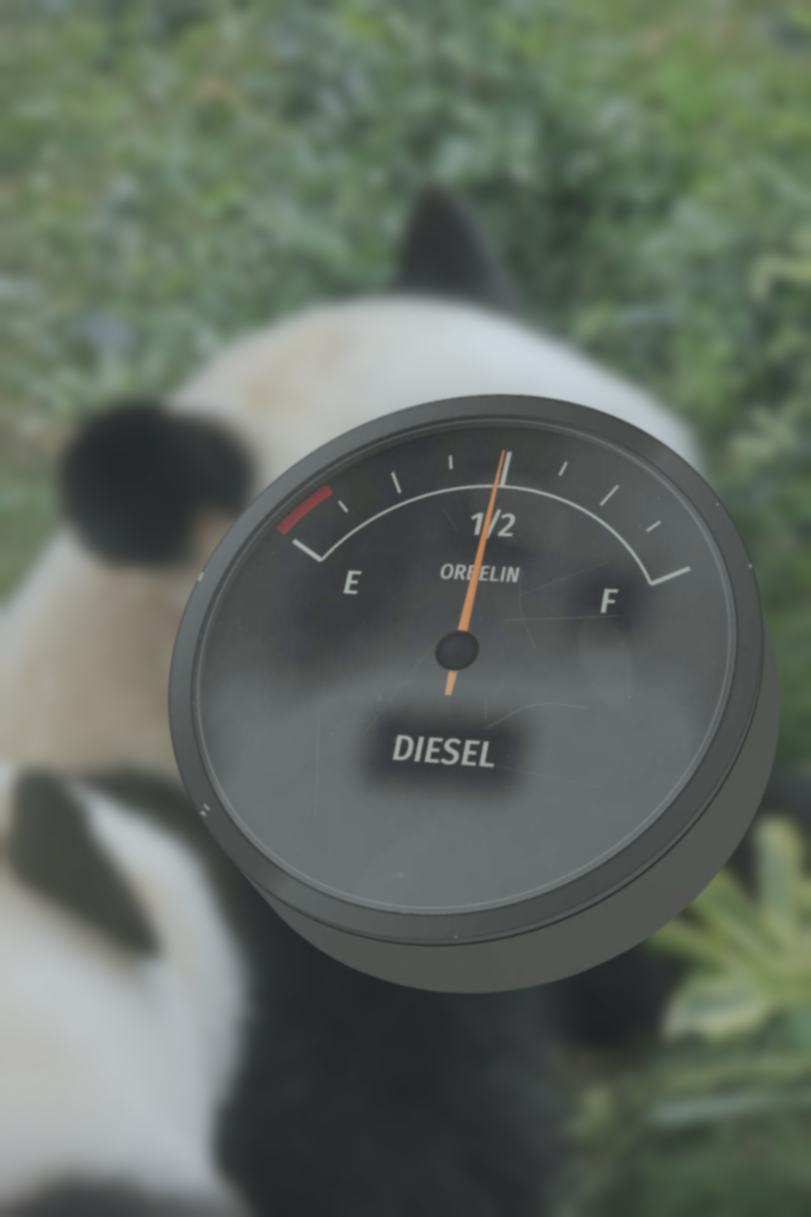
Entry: 0.5
